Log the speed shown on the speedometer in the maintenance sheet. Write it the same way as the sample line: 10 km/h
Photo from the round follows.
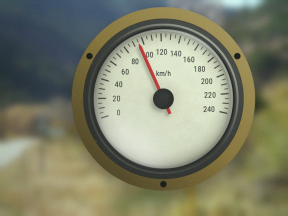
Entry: 95 km/h
